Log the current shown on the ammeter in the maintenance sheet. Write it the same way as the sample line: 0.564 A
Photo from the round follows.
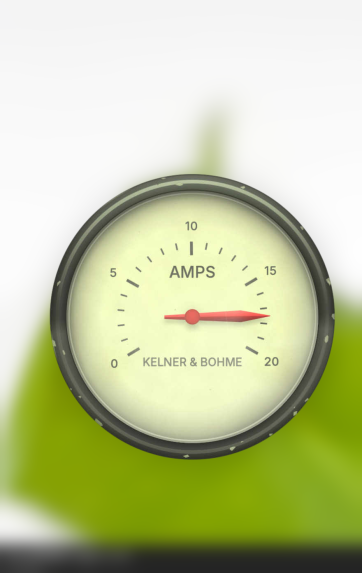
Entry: 17.5 A
